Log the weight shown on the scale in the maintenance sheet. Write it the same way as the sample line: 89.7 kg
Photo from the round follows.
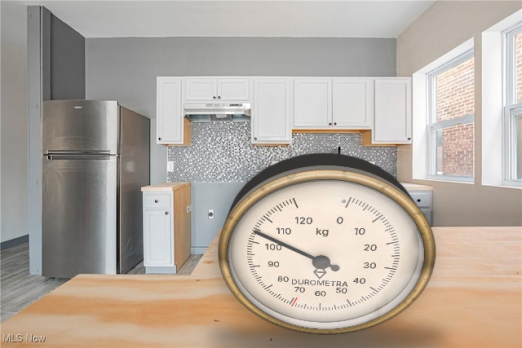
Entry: 105 kg
